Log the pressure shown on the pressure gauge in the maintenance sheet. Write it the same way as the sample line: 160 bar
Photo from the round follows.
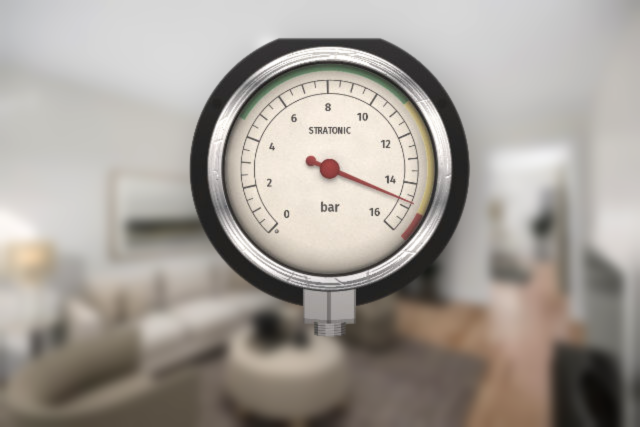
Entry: 14.75 bar
